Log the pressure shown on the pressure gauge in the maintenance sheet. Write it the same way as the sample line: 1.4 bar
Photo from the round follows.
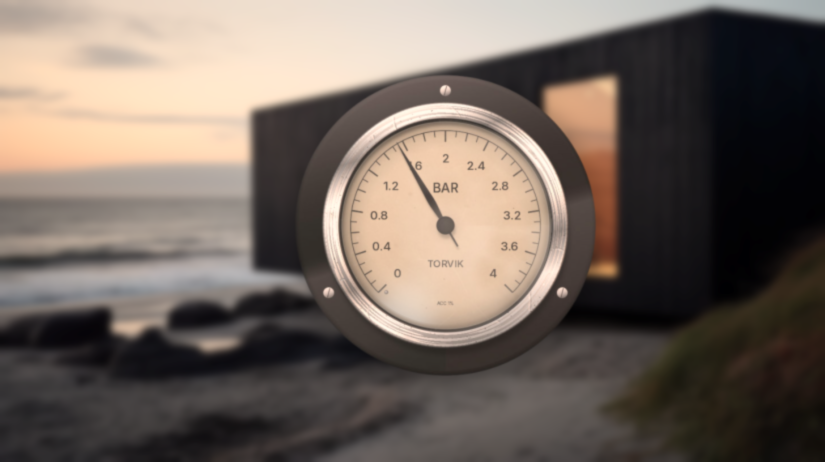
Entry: 1.55 bar
